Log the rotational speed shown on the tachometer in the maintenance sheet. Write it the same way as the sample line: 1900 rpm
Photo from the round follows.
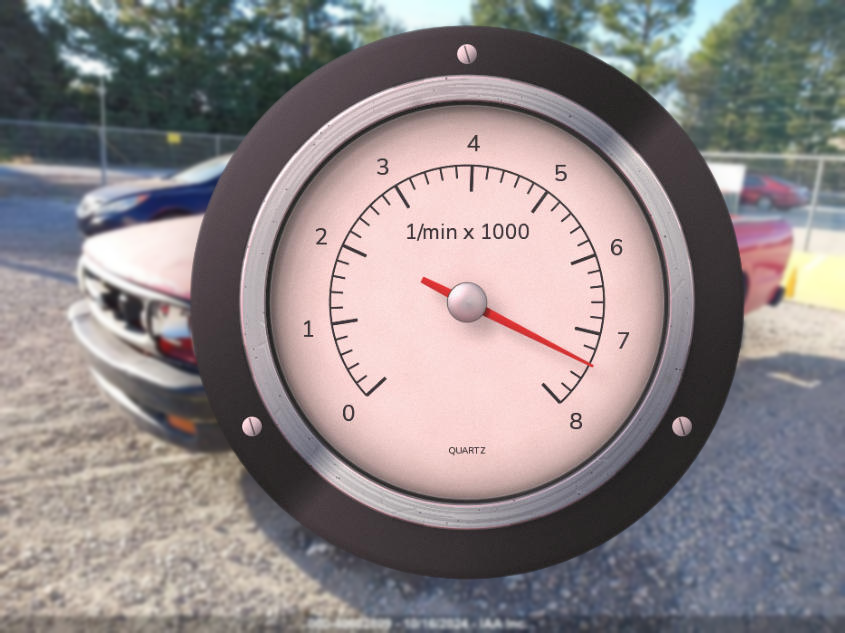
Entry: 7400 rpm
